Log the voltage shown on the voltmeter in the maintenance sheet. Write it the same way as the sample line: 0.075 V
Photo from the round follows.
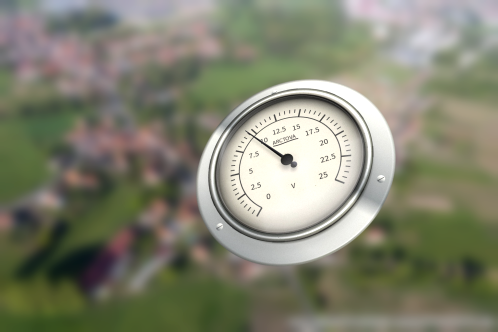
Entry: 9.5 V
